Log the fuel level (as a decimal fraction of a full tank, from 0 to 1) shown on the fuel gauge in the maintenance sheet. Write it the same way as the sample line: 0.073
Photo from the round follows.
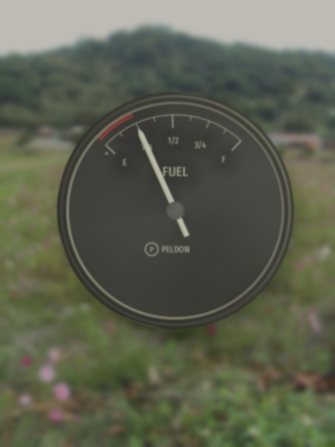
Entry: 0.25
